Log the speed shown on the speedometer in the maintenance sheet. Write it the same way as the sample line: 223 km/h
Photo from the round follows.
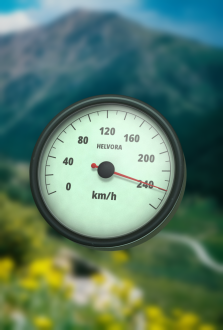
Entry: 240 km/h
